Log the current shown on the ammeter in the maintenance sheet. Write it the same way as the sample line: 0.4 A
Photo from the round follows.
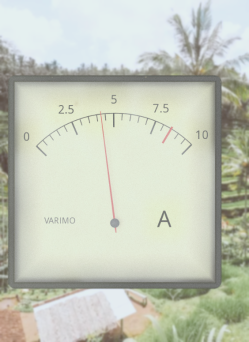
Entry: 4.25 A
